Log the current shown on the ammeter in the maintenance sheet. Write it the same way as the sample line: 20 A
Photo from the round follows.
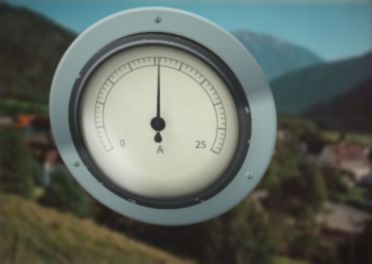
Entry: 13 A
